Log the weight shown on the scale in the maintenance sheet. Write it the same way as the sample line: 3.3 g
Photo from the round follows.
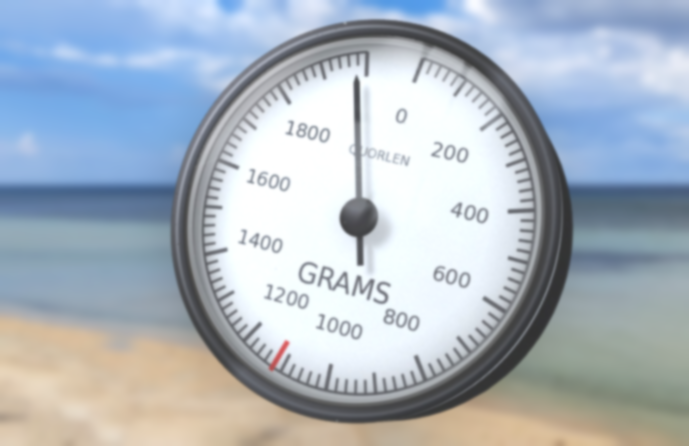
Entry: 1980 g
